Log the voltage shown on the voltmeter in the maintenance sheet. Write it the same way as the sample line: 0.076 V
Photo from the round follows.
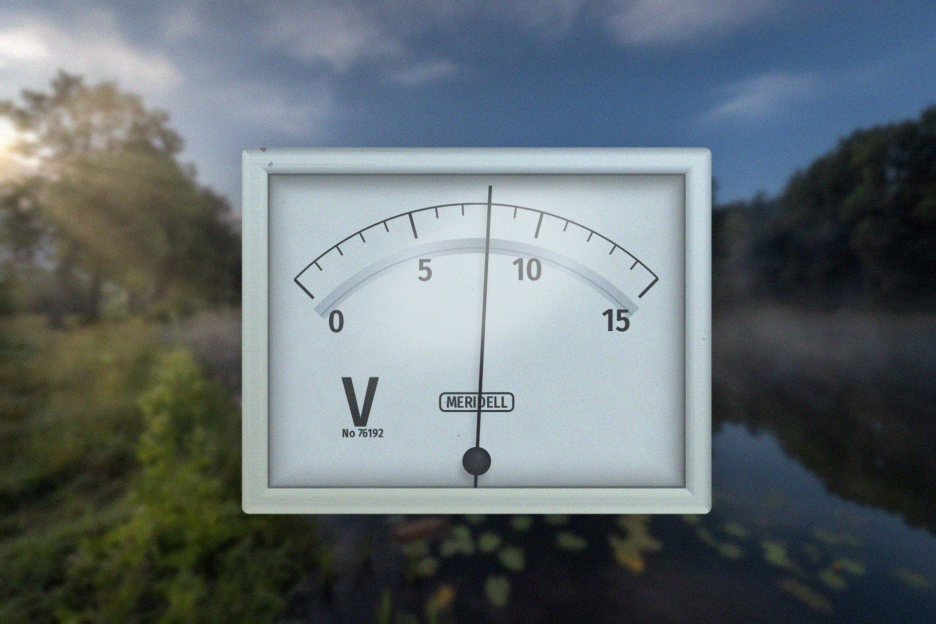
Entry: 8 V
